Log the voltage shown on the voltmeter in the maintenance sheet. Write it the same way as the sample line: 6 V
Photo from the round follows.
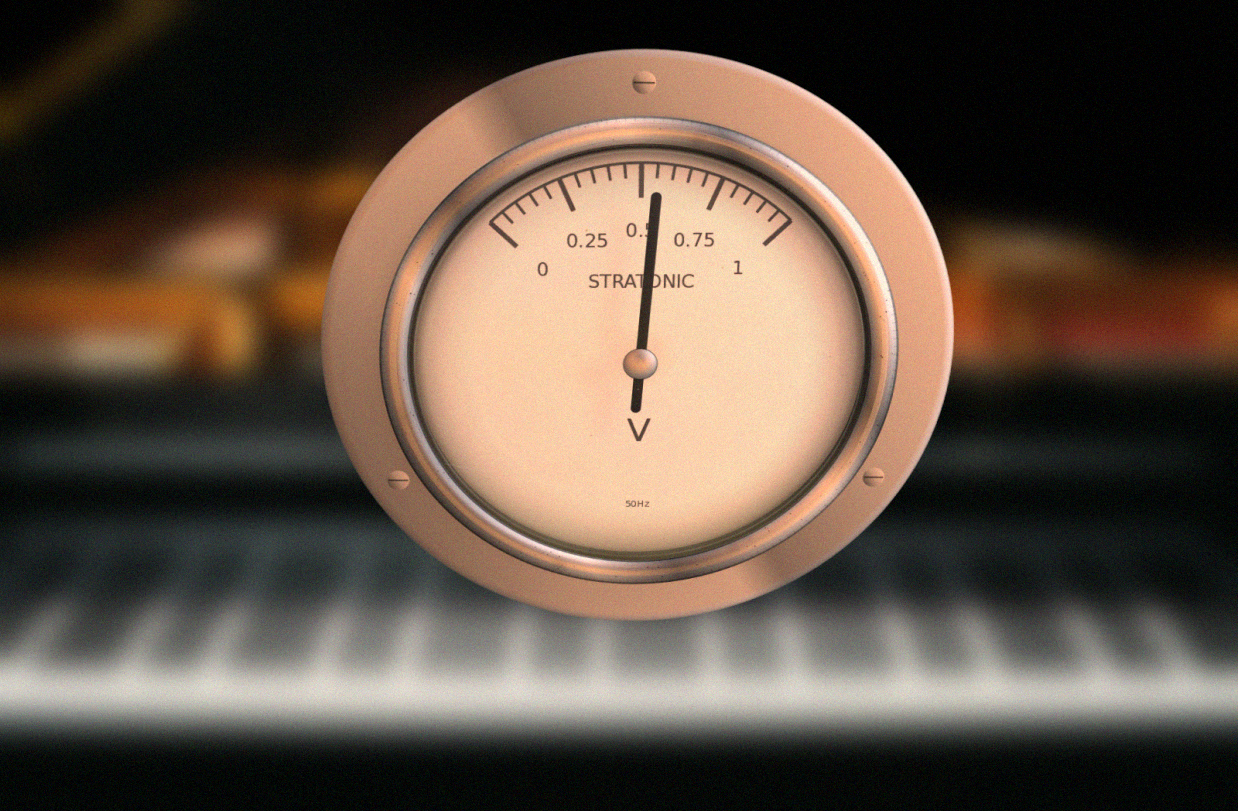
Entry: 0.55 V
